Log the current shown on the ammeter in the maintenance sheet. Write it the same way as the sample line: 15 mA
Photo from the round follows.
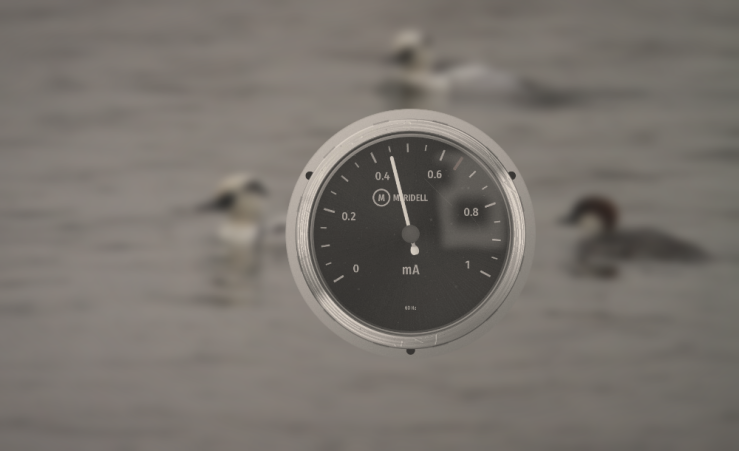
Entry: 0.45 mA
